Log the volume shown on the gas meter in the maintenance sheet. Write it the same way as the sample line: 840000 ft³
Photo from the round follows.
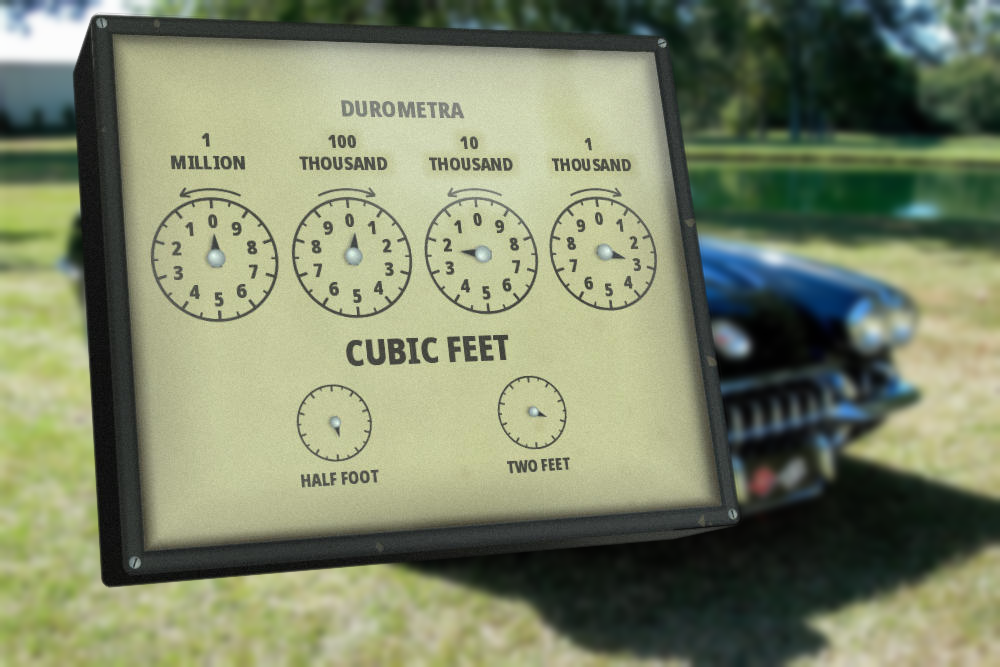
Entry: 2300 ft³
